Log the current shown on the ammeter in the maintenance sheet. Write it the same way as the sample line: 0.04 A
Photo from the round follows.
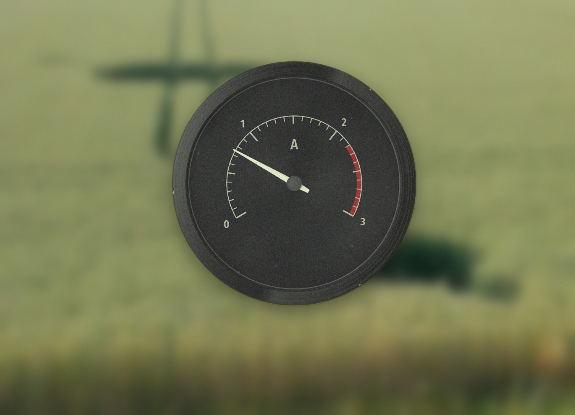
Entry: 0.75 A
